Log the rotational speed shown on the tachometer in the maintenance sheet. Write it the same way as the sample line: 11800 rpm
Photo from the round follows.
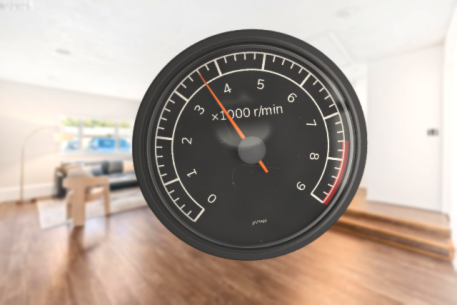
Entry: 3600 rpm
